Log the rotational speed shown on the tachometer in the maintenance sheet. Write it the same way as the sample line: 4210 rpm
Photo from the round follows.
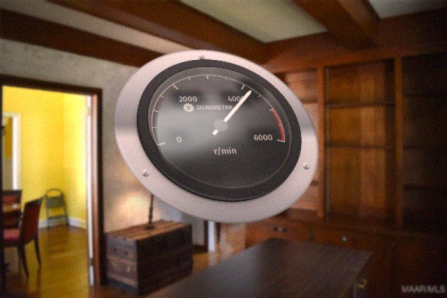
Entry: 4250 rpm
